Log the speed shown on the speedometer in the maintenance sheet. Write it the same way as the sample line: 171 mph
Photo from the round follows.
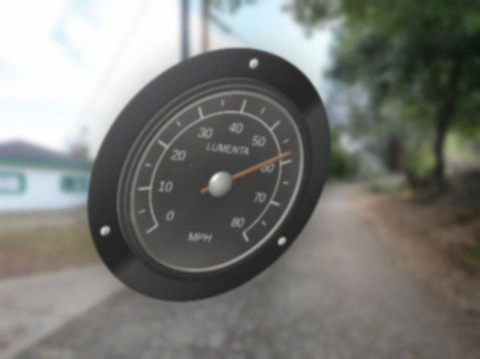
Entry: 57.5 mph
